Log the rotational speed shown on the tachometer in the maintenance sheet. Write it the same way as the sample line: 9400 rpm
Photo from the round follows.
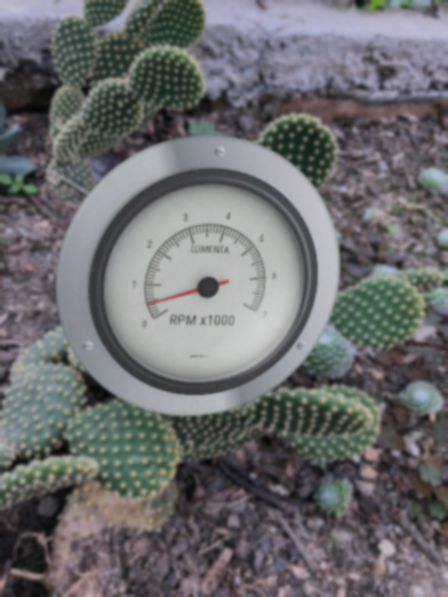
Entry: 500 rpm
